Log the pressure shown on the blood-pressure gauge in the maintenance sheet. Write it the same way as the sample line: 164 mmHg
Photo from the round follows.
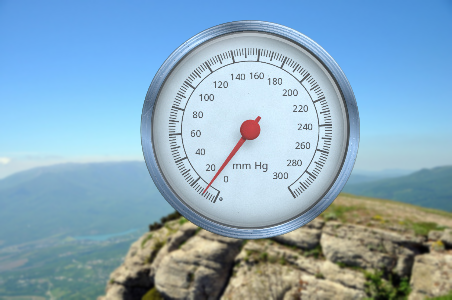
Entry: 10 mmHg
